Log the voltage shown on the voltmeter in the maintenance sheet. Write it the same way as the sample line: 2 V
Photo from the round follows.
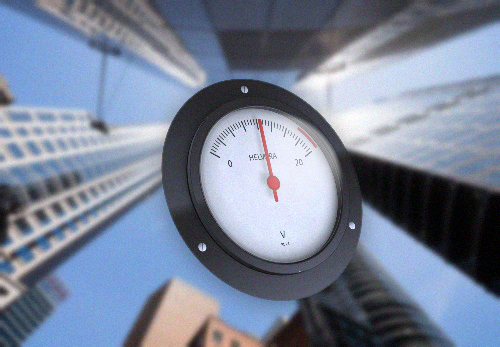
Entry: 10 V
